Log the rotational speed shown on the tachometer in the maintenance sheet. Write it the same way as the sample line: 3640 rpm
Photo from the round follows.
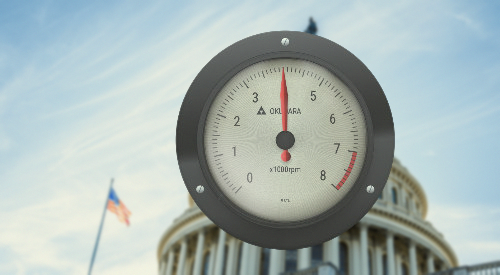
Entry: 4000 rpm
